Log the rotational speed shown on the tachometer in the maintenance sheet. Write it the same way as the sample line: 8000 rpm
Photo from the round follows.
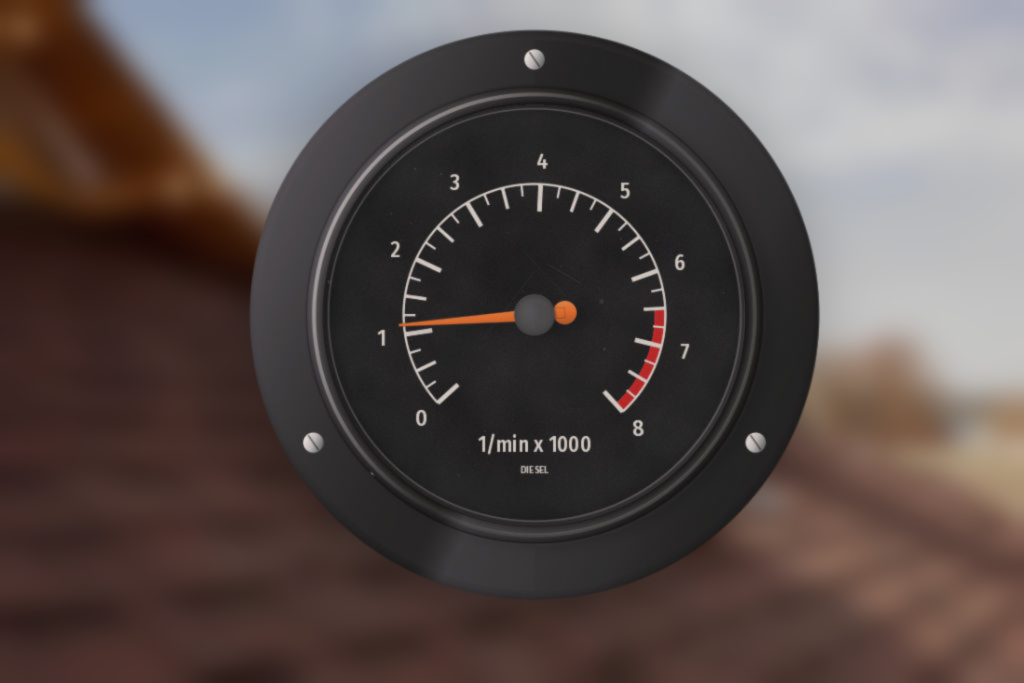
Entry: 1125 rpm
